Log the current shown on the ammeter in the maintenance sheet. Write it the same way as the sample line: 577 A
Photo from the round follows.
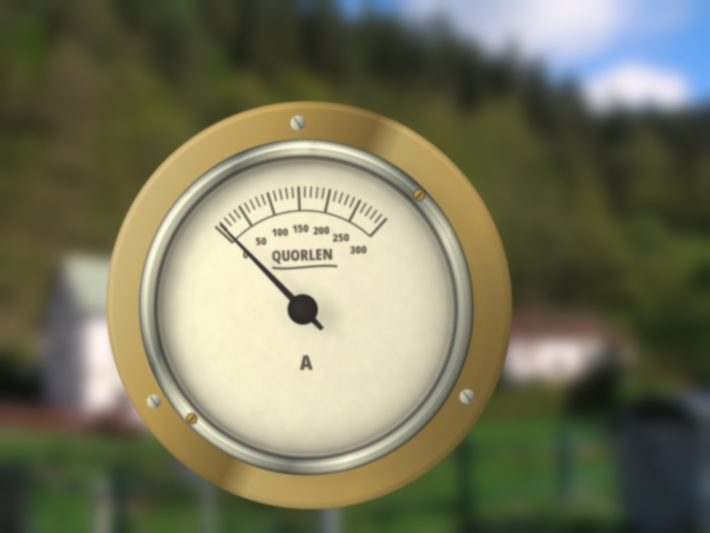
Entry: 10 A
